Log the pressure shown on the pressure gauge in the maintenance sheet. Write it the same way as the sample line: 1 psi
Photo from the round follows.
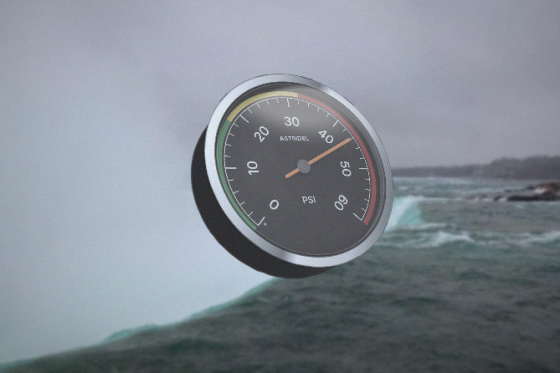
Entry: 44 psi
